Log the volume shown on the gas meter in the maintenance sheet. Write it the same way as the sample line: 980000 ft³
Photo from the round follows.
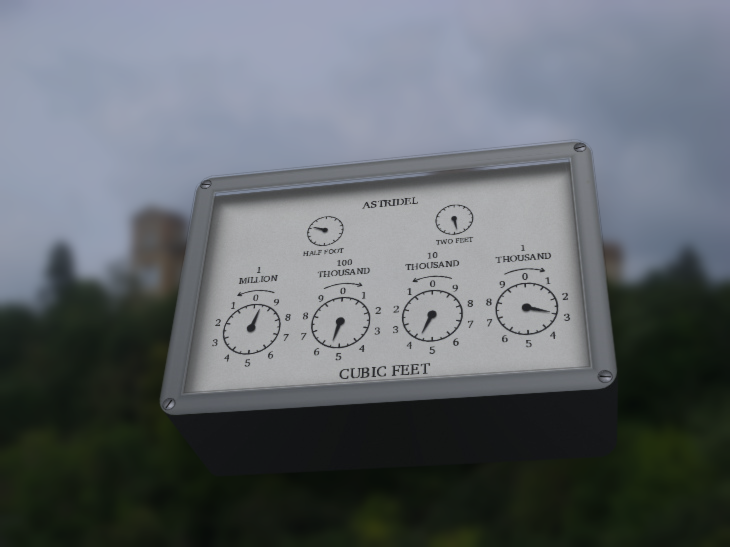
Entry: 954300 ft³
